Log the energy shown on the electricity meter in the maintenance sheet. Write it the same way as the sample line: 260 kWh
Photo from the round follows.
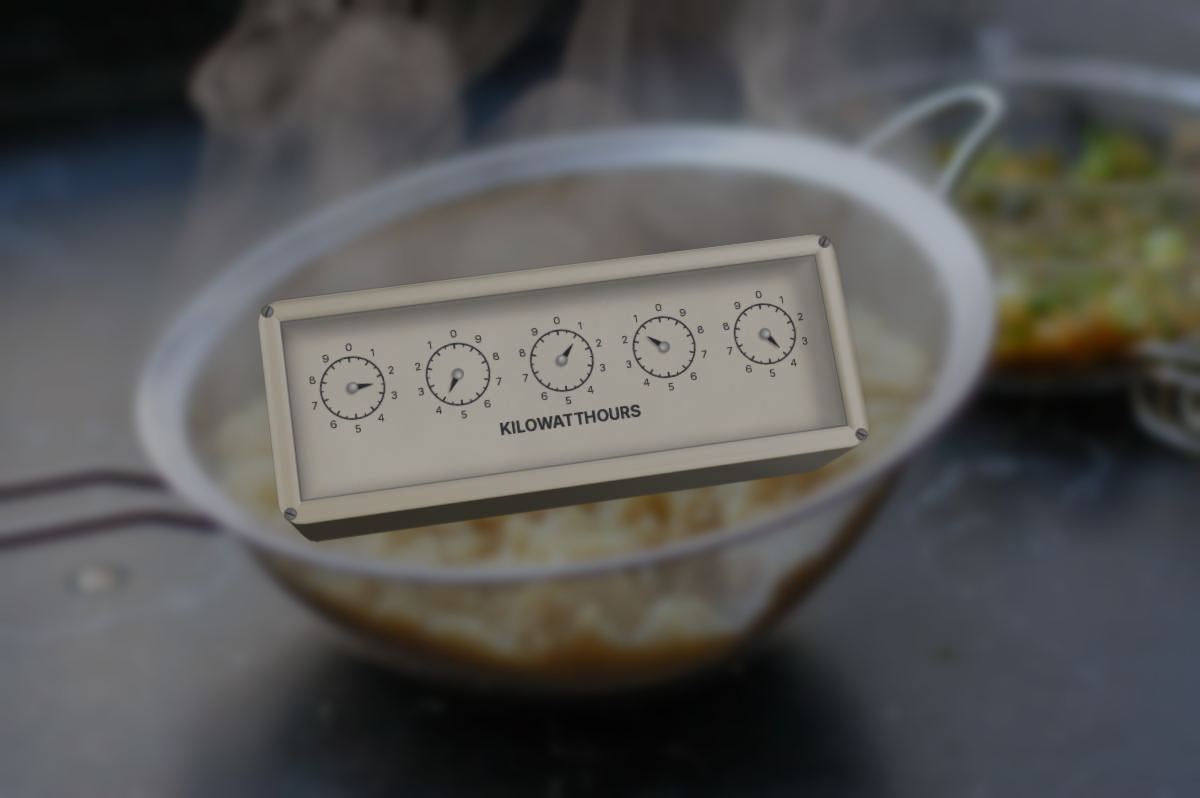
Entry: 24114 kWh
